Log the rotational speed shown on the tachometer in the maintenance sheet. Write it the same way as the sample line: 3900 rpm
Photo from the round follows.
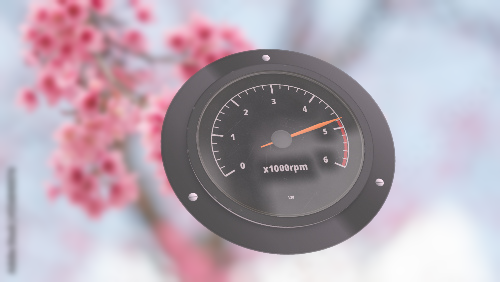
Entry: 4800 rpm
